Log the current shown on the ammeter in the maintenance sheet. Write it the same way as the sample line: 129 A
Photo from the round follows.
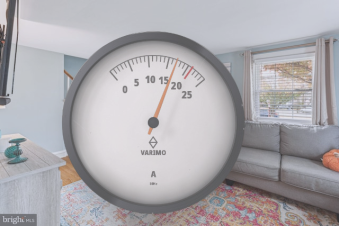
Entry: 17 A
